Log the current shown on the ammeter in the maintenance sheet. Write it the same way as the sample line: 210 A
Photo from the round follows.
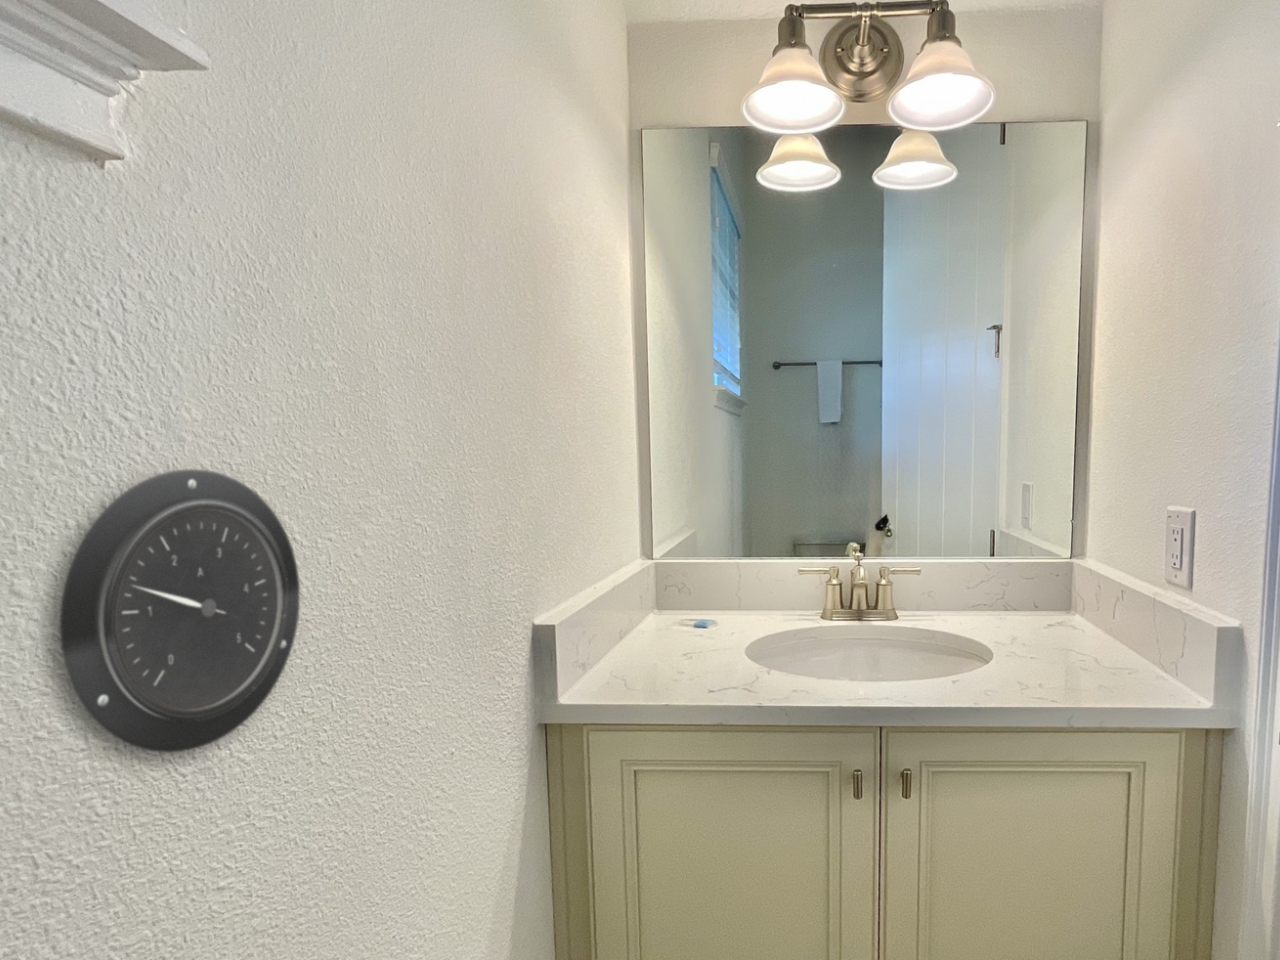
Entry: 1.3 A
